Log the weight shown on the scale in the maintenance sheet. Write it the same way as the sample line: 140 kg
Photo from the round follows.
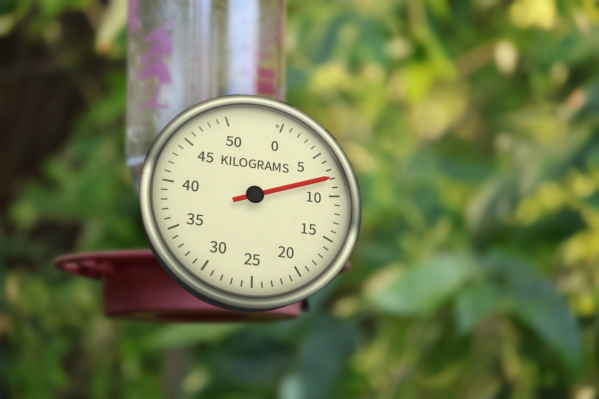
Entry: 8 kg
